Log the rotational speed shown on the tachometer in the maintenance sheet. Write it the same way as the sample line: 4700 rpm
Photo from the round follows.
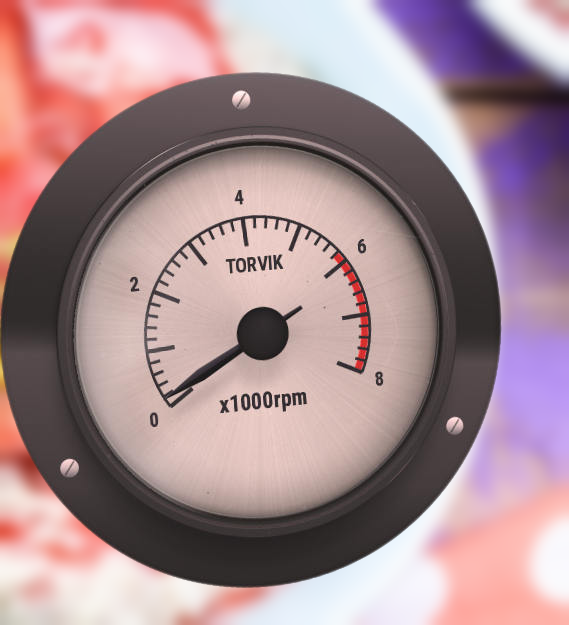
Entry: 200 rpm
